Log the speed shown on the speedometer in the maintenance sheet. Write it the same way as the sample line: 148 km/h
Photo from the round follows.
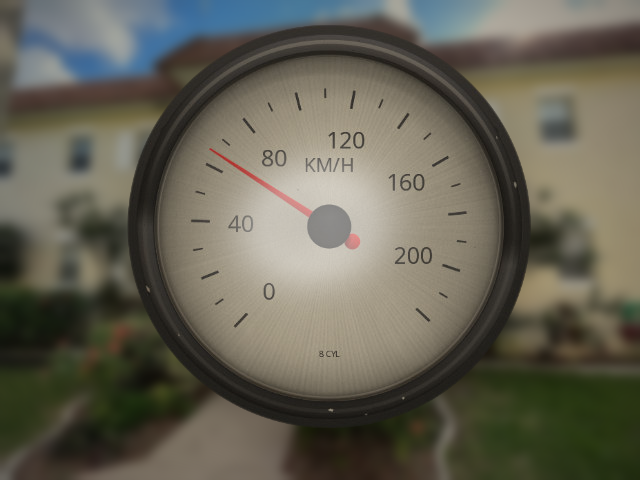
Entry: 65 km/h
